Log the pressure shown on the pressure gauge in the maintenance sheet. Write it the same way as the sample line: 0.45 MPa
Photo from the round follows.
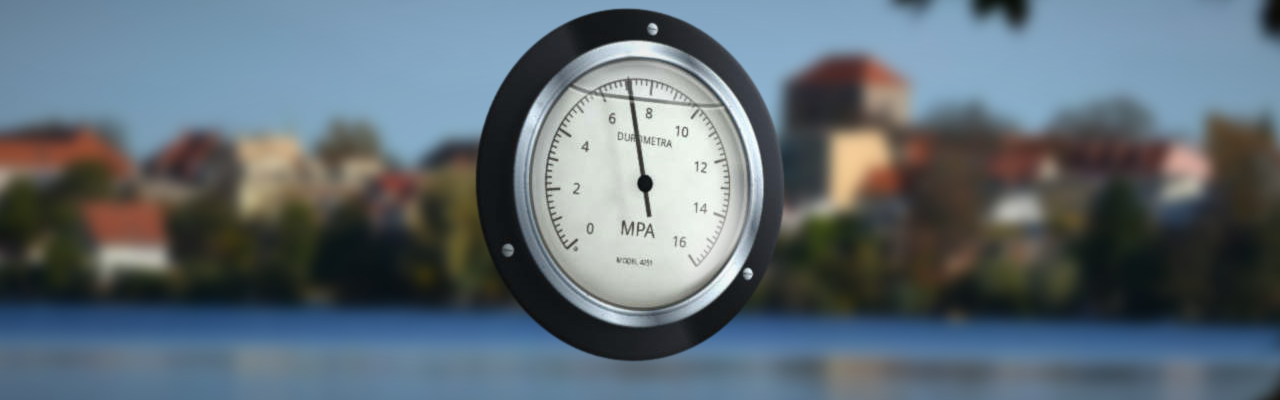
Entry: 7 MPa
